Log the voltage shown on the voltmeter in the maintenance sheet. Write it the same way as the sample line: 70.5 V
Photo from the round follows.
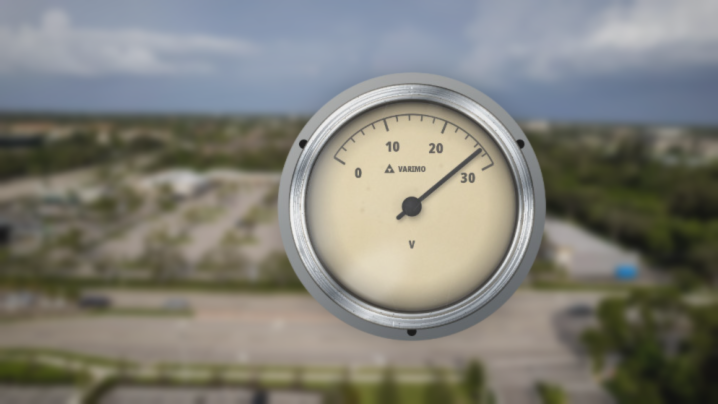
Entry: 27 V
